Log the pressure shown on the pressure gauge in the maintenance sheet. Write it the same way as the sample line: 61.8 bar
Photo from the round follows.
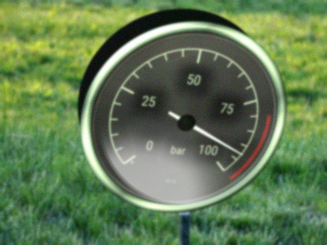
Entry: 92.5 bar
